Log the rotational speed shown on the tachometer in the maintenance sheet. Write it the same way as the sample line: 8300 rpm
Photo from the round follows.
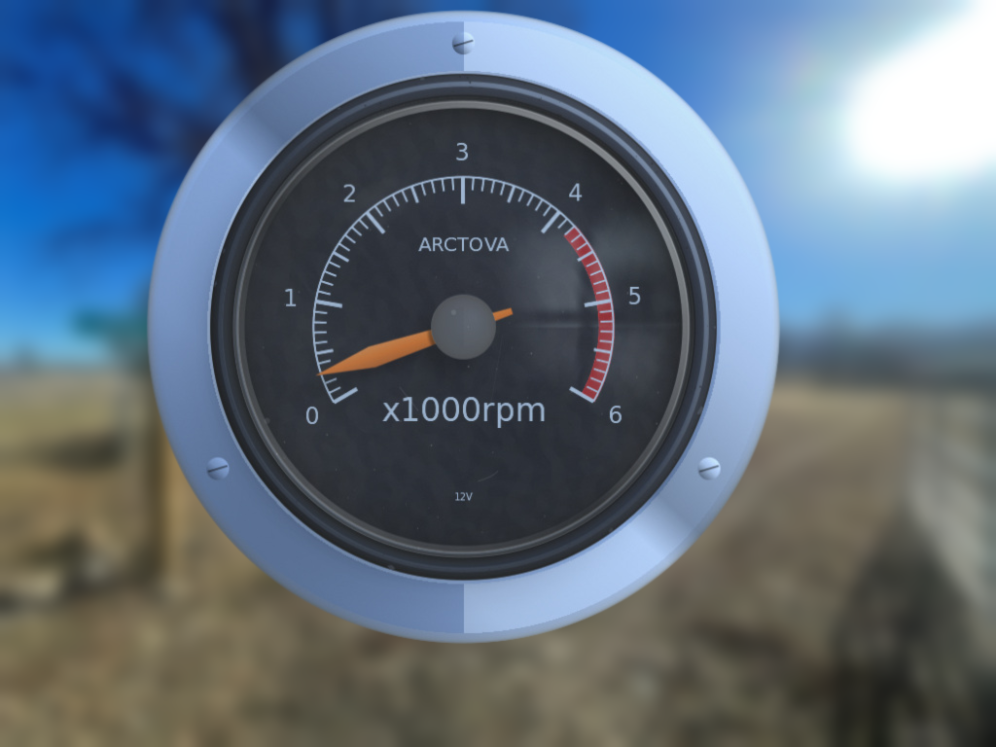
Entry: 300 rpm
